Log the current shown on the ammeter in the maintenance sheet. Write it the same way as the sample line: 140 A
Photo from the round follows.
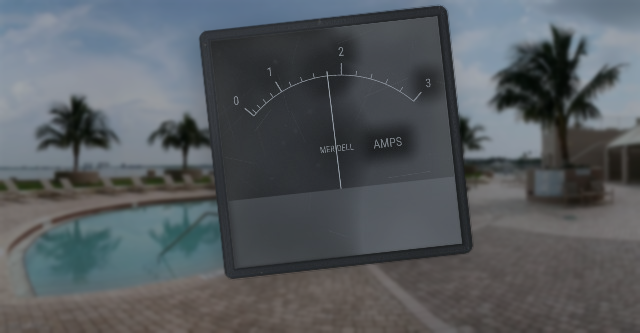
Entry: 1.8 A
